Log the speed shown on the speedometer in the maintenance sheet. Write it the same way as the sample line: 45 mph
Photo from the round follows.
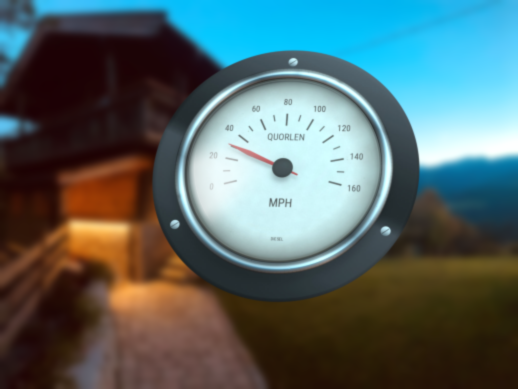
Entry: 30 mph
